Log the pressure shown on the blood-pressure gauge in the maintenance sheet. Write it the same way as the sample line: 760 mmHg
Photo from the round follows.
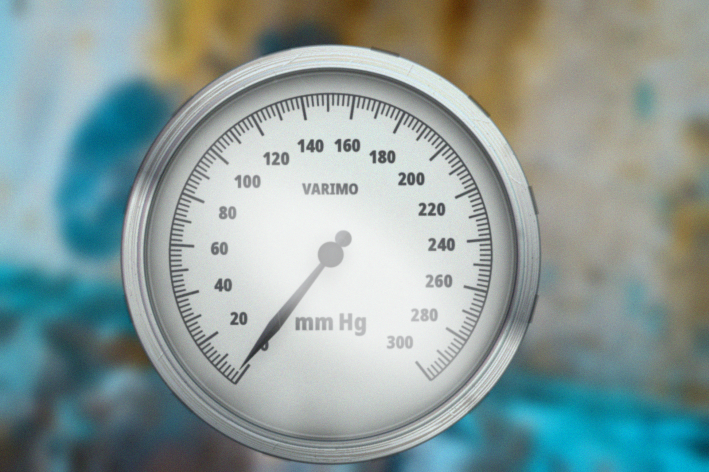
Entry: 2 mmHg
